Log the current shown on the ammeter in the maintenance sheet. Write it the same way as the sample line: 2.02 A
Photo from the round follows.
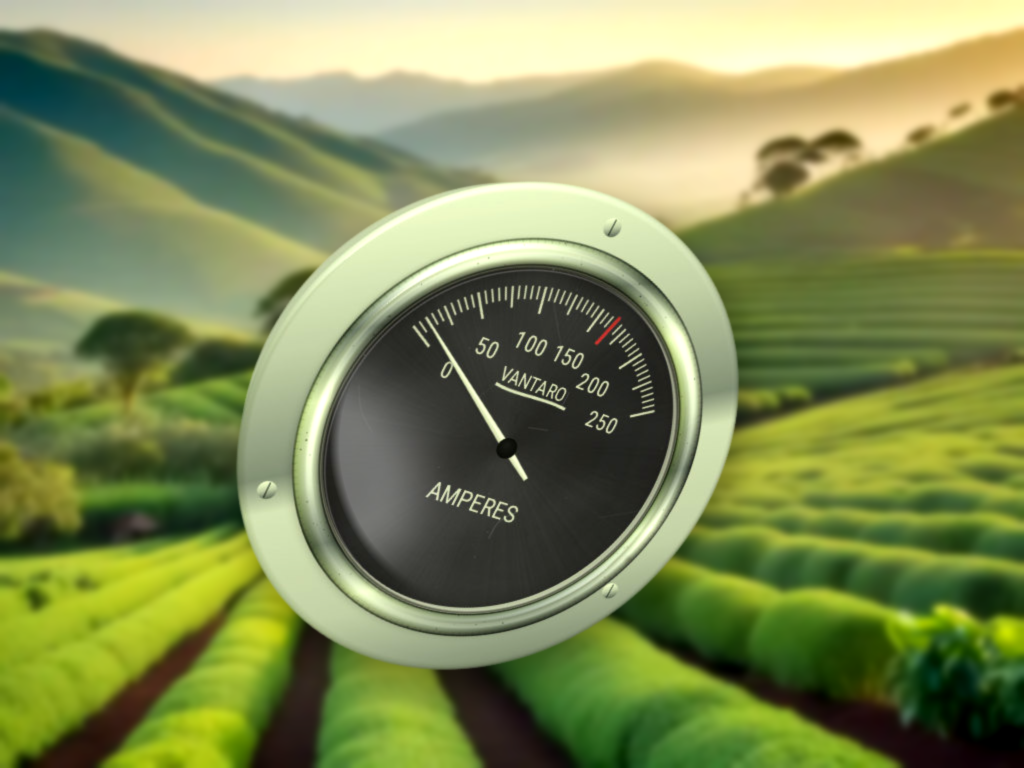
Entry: 10 A
